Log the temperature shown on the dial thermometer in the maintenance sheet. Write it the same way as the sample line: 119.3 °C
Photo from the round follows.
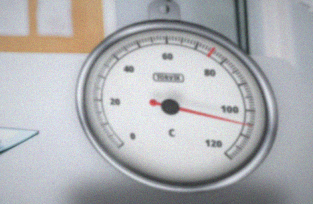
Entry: 105 °C
